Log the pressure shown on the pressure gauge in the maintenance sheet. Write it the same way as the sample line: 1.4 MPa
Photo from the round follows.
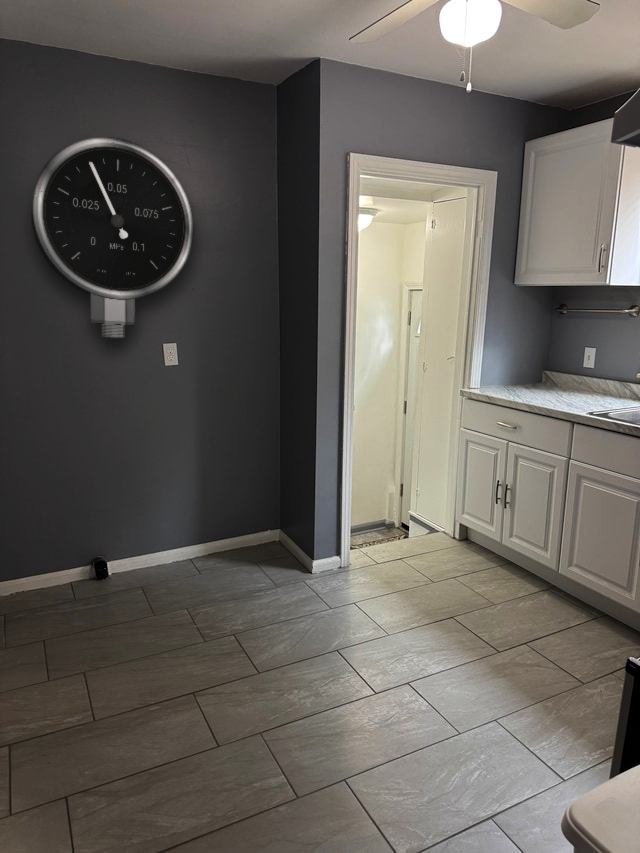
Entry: 0.04 MPa
